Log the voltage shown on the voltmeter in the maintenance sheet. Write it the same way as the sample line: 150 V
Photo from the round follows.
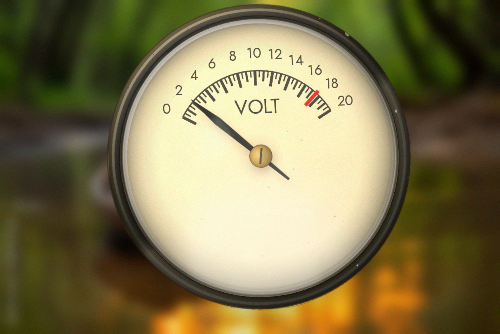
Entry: 2 V
